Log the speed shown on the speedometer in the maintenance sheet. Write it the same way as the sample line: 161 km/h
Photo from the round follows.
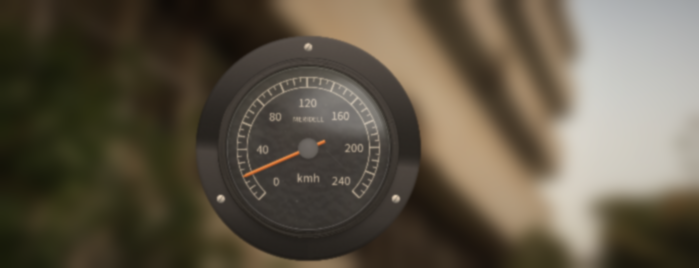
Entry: 20 km/h
